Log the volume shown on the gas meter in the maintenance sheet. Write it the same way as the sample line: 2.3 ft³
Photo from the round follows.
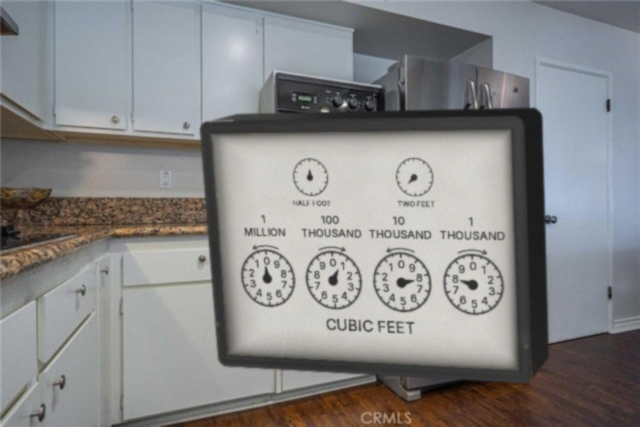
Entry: 7800 ft³
